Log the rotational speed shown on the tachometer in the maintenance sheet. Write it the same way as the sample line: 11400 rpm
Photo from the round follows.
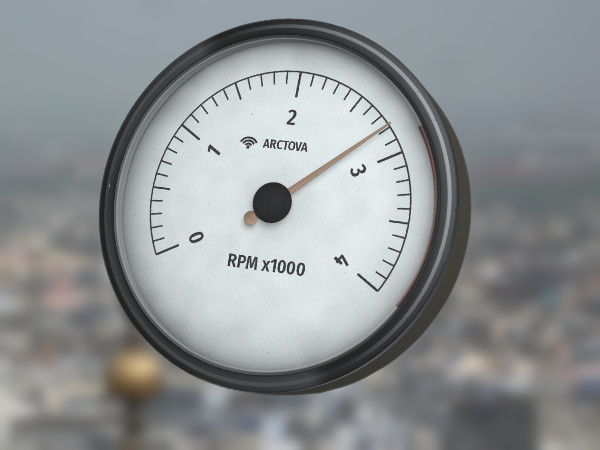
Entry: 2800 rpm
